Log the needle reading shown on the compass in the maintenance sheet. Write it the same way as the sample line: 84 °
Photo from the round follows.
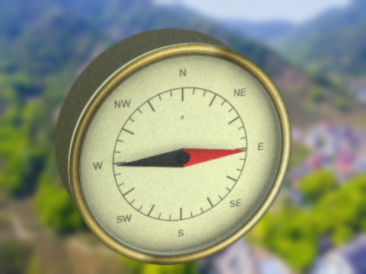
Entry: 90 °
